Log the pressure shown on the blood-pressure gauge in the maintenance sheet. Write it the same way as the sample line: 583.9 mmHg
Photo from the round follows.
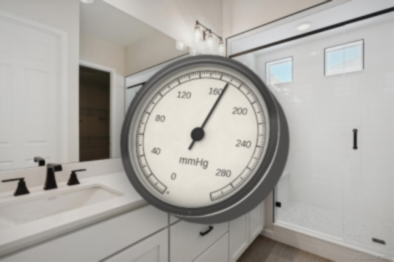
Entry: 170 mmHg
